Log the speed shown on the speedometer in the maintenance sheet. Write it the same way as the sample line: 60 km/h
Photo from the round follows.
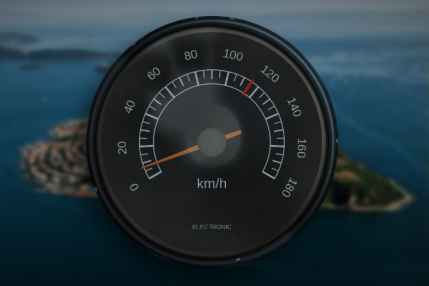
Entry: 7.5 km/h
